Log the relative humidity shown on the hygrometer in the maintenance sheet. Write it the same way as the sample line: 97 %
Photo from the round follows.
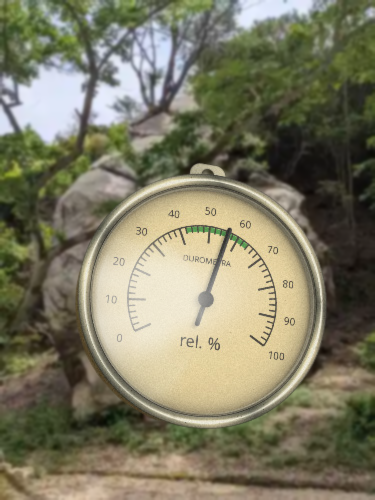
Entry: 56 %
